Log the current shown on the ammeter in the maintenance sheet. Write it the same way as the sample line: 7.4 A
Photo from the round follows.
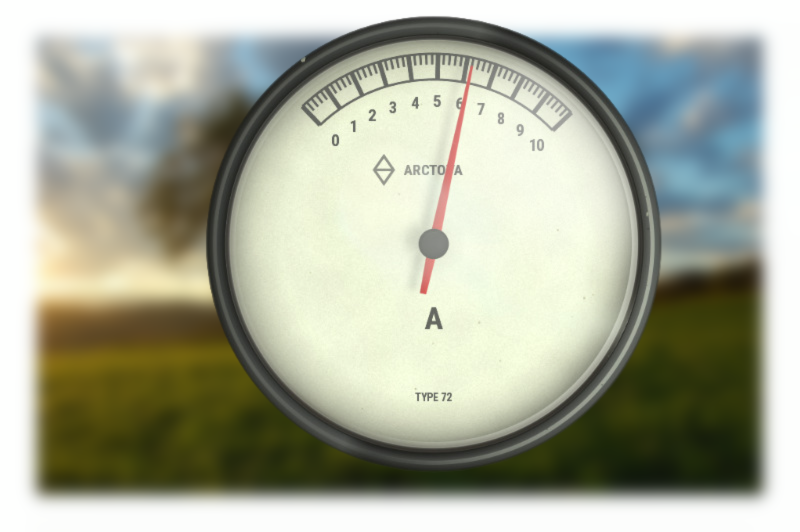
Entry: 6.2 A
